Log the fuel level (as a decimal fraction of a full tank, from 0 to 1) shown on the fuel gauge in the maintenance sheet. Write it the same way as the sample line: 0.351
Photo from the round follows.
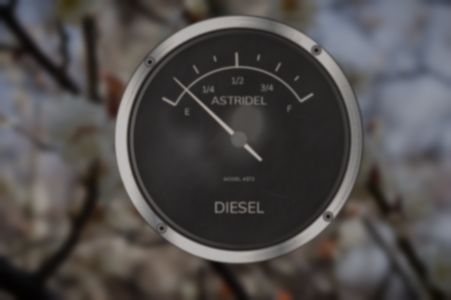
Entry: 0.125
